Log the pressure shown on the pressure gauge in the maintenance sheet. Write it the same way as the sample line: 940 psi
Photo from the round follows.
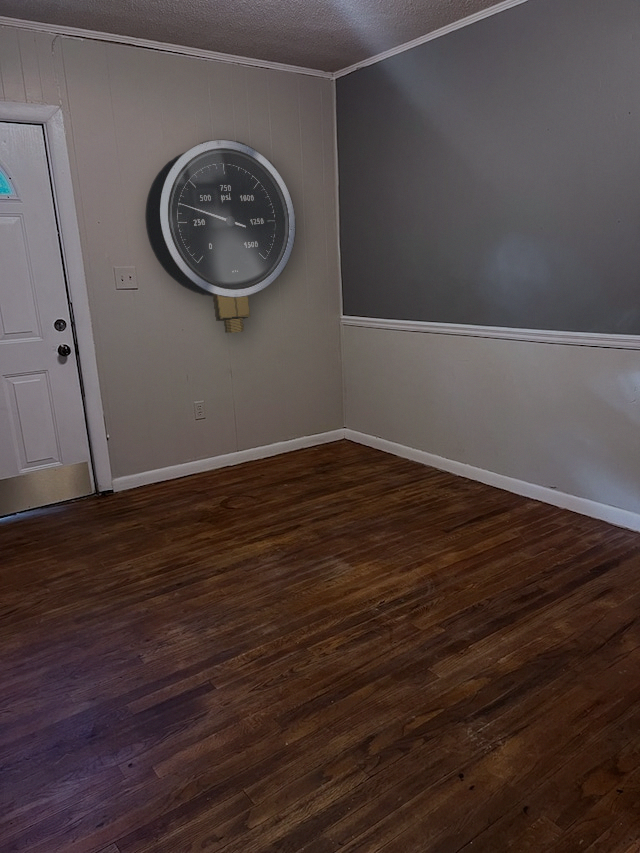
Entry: 350 psi
